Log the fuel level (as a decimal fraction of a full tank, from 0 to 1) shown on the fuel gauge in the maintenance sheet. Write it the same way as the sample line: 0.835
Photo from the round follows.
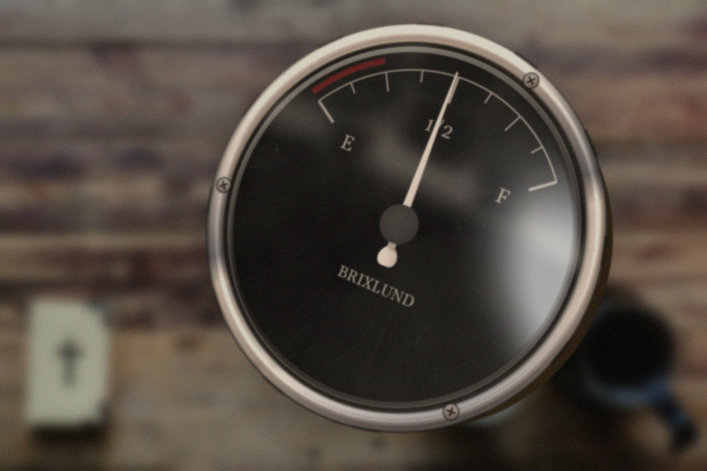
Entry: 0.5
